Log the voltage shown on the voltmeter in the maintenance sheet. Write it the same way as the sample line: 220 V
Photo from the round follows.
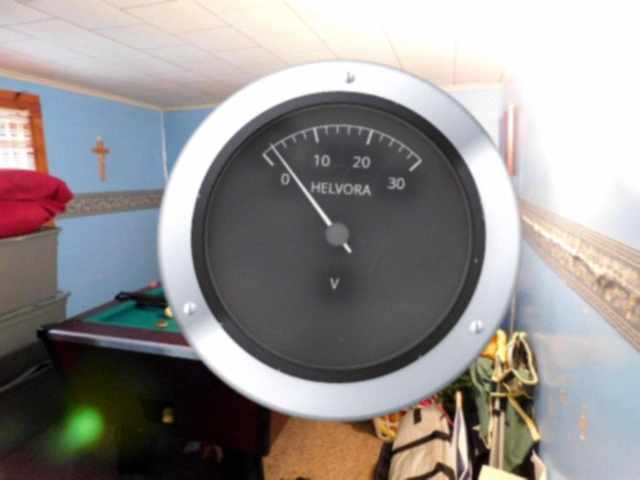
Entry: 2 V
